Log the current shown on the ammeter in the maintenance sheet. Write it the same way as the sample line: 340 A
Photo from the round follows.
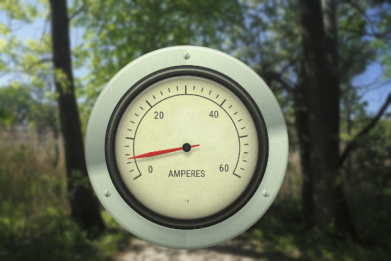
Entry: 5 A
